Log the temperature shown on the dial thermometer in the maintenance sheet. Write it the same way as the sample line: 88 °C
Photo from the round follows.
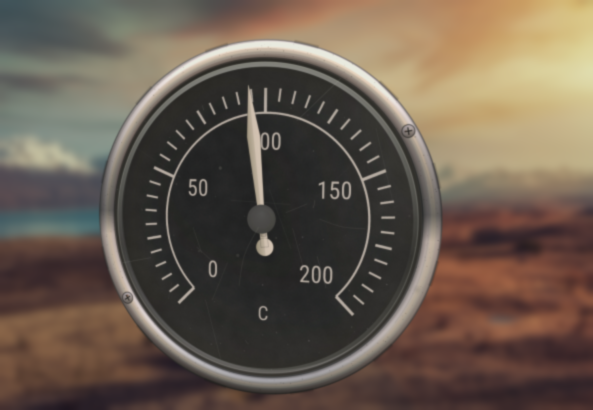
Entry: 95 °C
